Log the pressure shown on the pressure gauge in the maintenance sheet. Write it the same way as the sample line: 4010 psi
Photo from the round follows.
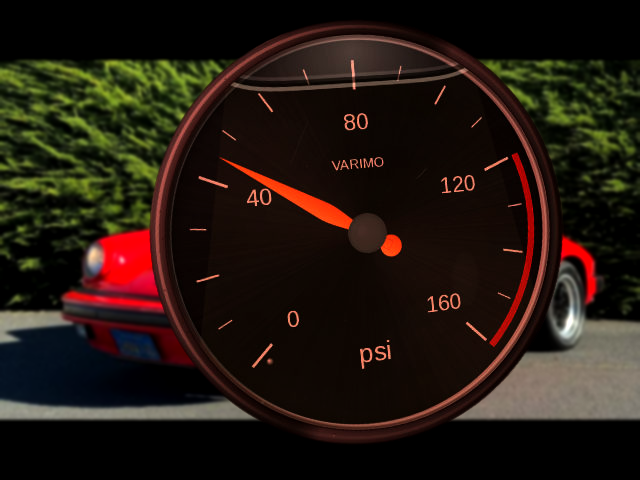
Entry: 45 psi
